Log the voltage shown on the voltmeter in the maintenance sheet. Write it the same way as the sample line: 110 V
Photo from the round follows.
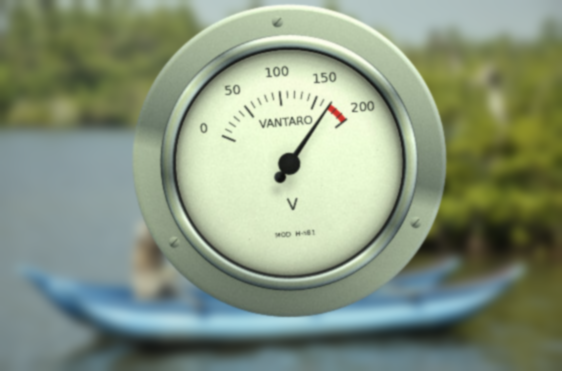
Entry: 170 V
